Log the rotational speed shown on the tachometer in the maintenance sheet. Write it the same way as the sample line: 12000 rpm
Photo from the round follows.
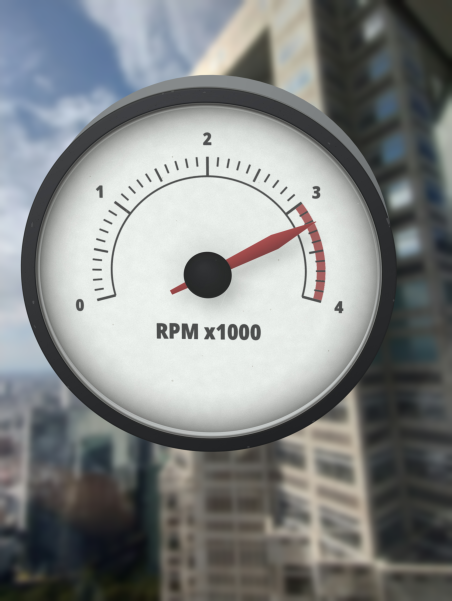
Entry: 3200 rpm
